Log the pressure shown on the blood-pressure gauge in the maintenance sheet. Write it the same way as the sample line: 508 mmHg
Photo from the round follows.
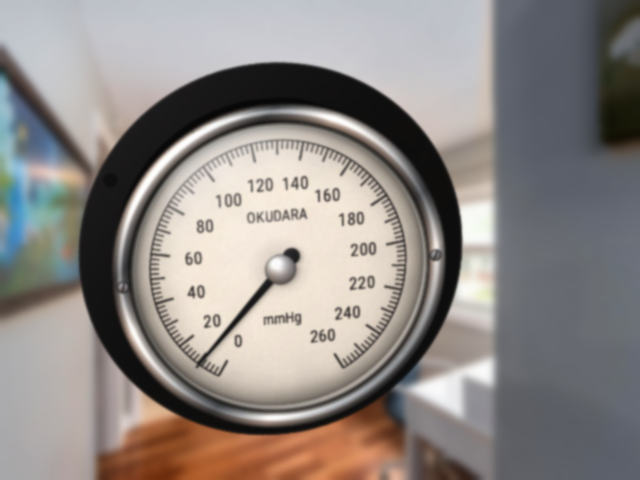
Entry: 10 mmHg
